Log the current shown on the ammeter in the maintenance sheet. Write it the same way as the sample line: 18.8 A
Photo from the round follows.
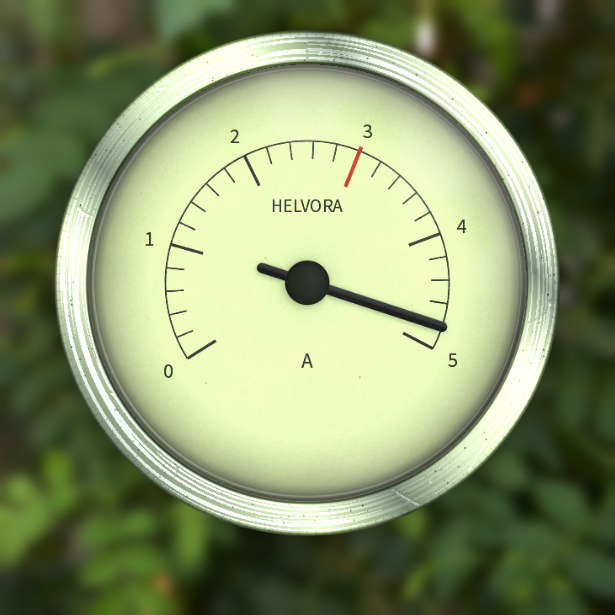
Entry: 4.8 A
